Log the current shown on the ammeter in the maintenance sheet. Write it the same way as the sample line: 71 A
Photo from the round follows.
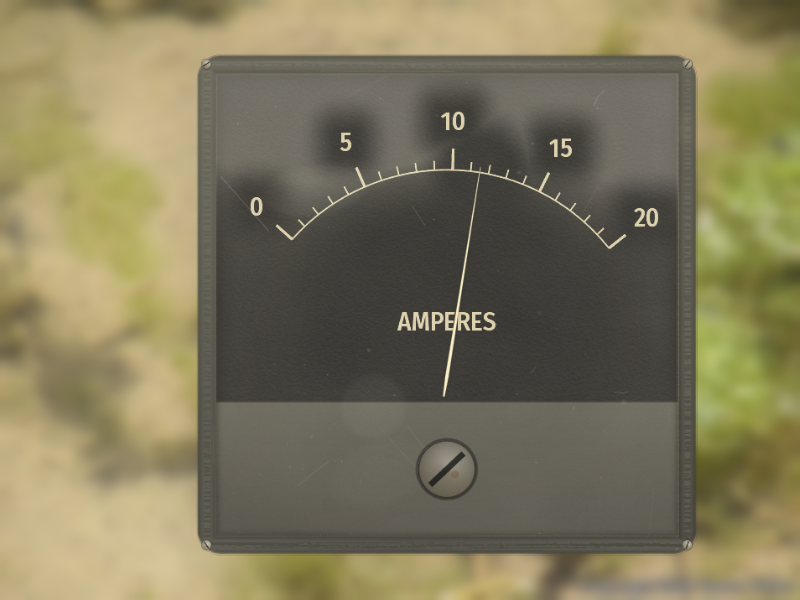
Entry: 11.5 A
